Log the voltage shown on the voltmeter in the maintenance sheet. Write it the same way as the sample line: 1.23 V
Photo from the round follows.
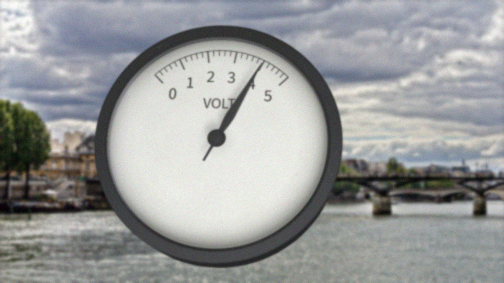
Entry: 4 V
